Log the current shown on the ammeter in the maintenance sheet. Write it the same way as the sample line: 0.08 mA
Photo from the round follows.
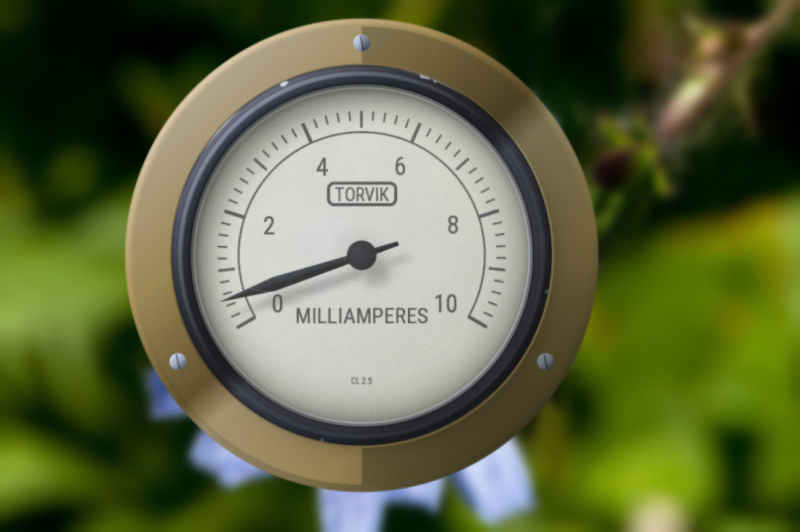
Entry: 0.5 mA
